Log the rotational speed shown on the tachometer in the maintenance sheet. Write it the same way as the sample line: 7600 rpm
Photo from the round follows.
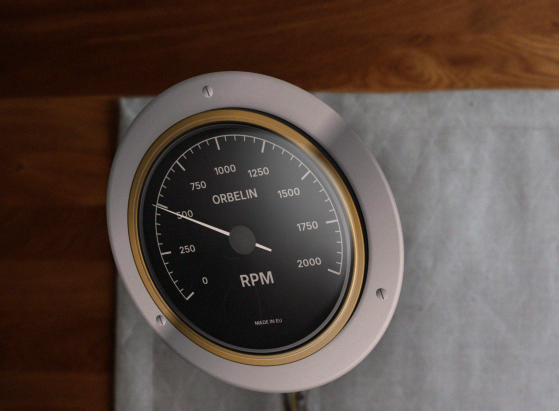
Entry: 500 rpm
